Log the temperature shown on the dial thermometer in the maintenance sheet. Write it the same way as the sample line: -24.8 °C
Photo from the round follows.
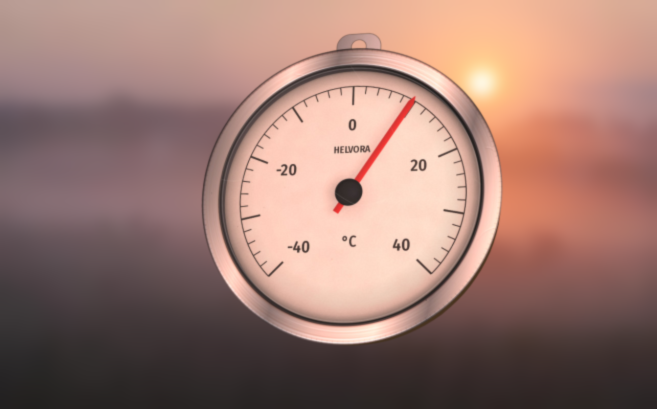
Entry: 10 °C
